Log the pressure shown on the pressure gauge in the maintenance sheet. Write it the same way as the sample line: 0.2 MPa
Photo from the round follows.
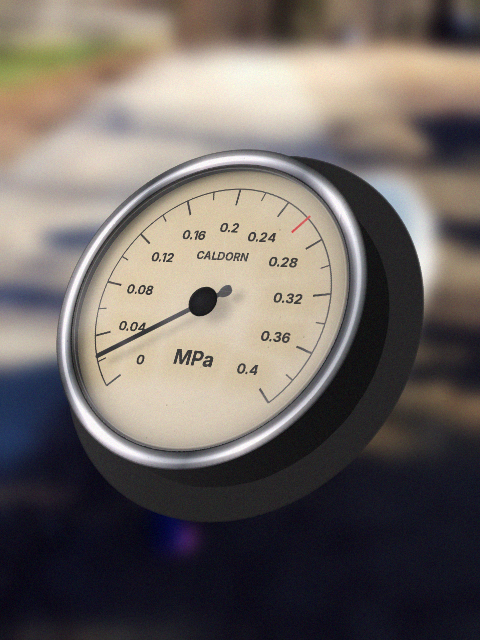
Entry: 0.02 MPa
